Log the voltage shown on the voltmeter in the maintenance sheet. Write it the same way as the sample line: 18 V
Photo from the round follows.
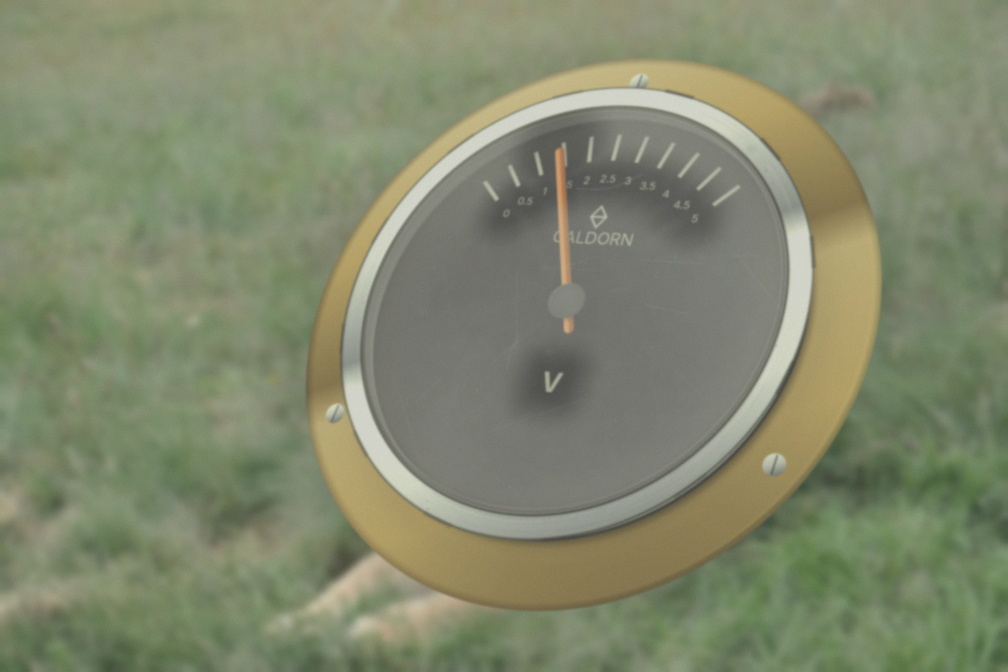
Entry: 1.5 V
